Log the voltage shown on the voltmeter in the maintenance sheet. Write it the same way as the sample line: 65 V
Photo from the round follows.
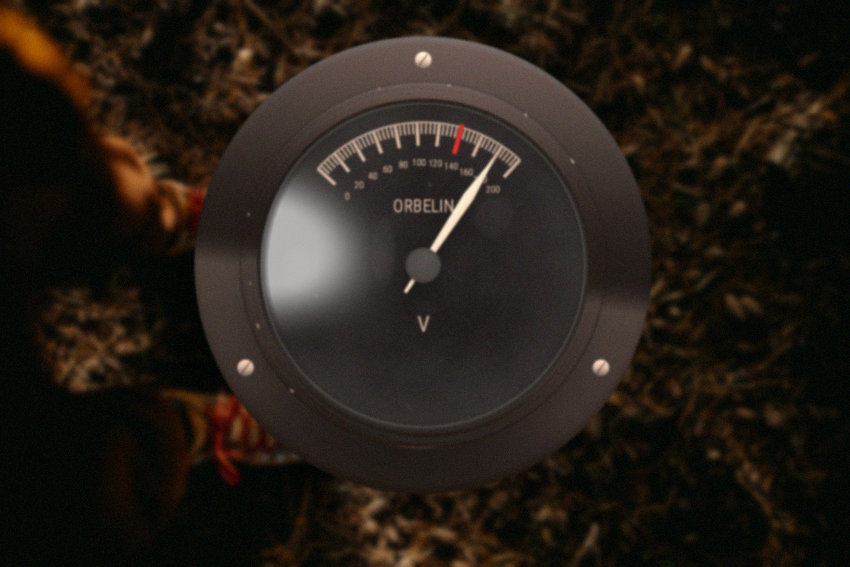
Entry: 180 V
